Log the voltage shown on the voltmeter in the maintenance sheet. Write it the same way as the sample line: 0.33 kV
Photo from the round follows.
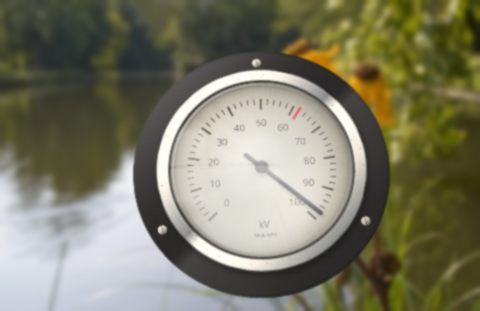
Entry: 98 kV
